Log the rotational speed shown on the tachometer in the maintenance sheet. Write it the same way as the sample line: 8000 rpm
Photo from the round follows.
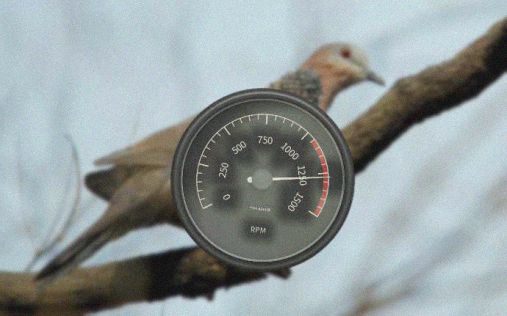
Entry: 1275 rpm
